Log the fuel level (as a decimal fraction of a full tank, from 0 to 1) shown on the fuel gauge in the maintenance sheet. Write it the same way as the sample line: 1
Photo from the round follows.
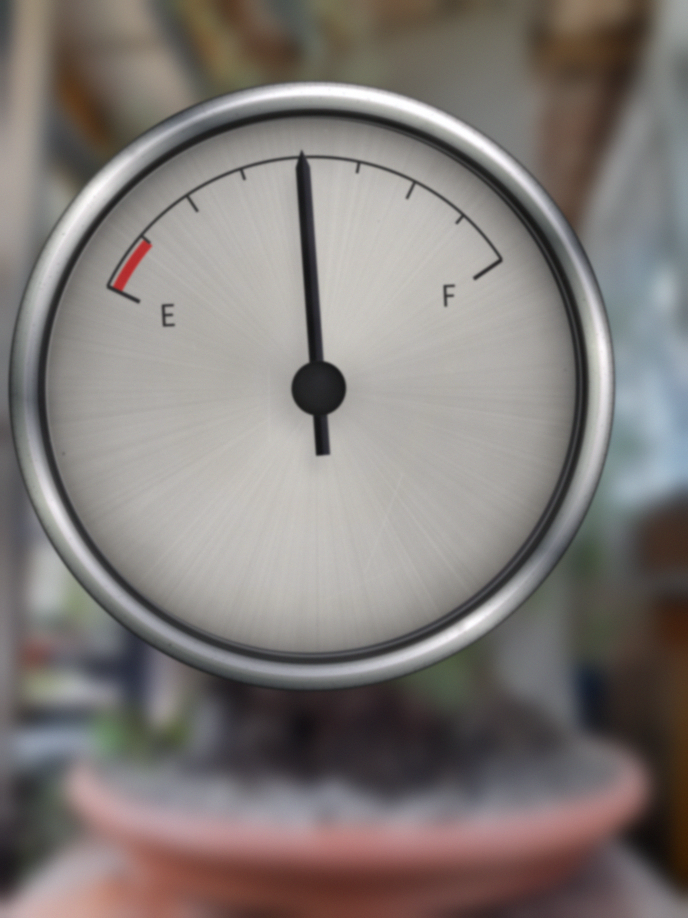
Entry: 0.5
